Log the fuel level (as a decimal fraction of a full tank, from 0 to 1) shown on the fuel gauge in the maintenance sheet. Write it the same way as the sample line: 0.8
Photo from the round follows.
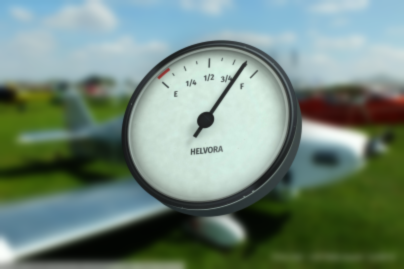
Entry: 0.875
